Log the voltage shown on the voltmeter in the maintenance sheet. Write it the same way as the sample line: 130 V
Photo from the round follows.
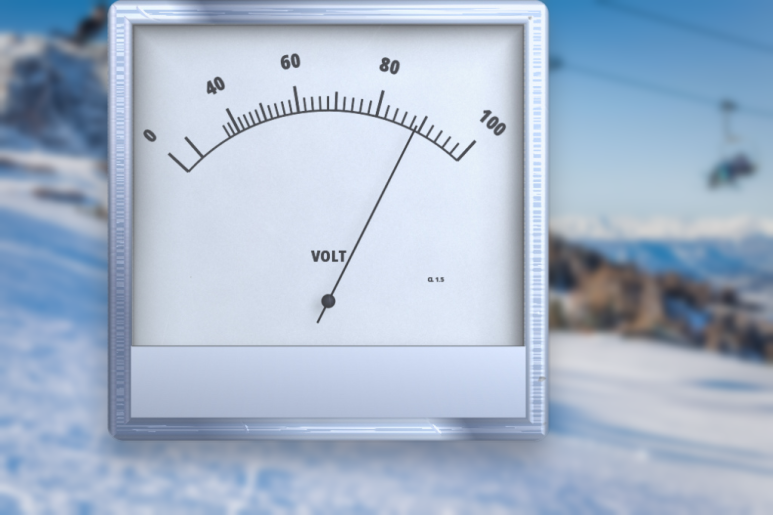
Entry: 89 V
